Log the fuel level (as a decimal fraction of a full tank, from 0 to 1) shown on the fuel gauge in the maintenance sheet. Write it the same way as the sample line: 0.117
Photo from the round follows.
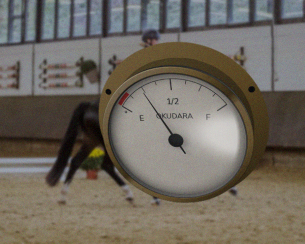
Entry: 0.25
